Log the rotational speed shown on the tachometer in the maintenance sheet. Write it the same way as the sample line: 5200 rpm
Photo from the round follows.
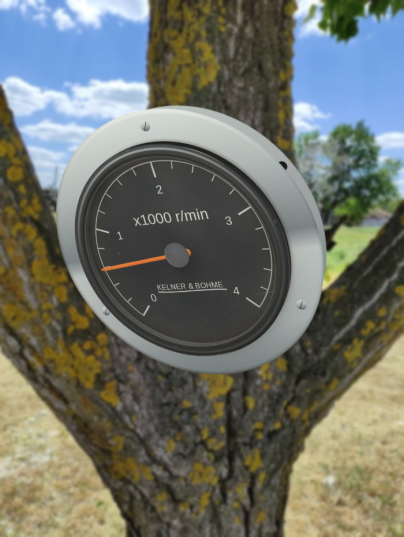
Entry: 600 rpm
